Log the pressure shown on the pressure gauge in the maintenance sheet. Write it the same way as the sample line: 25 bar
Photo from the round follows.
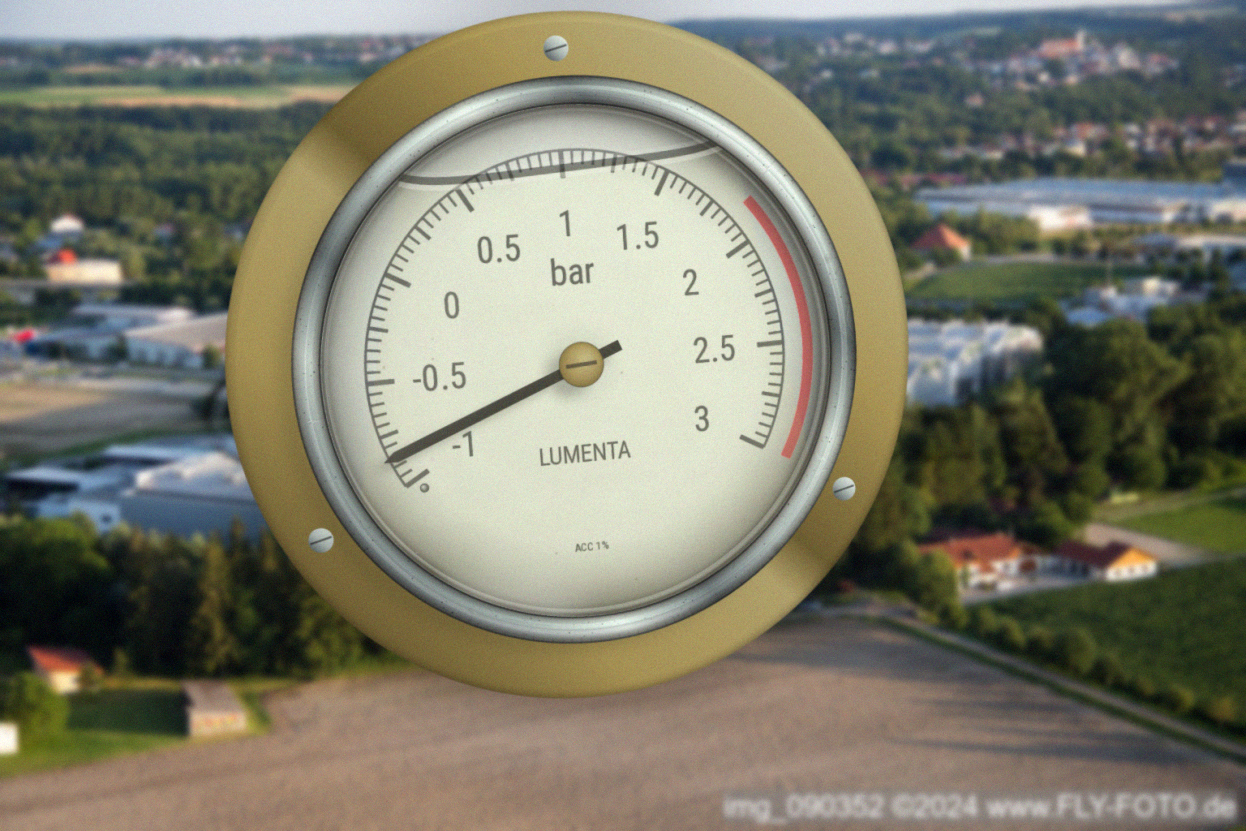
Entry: -0.85 bar
